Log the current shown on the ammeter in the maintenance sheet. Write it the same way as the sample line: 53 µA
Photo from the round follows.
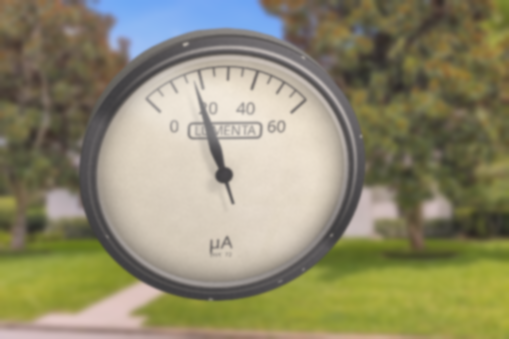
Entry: 17.5 µA
